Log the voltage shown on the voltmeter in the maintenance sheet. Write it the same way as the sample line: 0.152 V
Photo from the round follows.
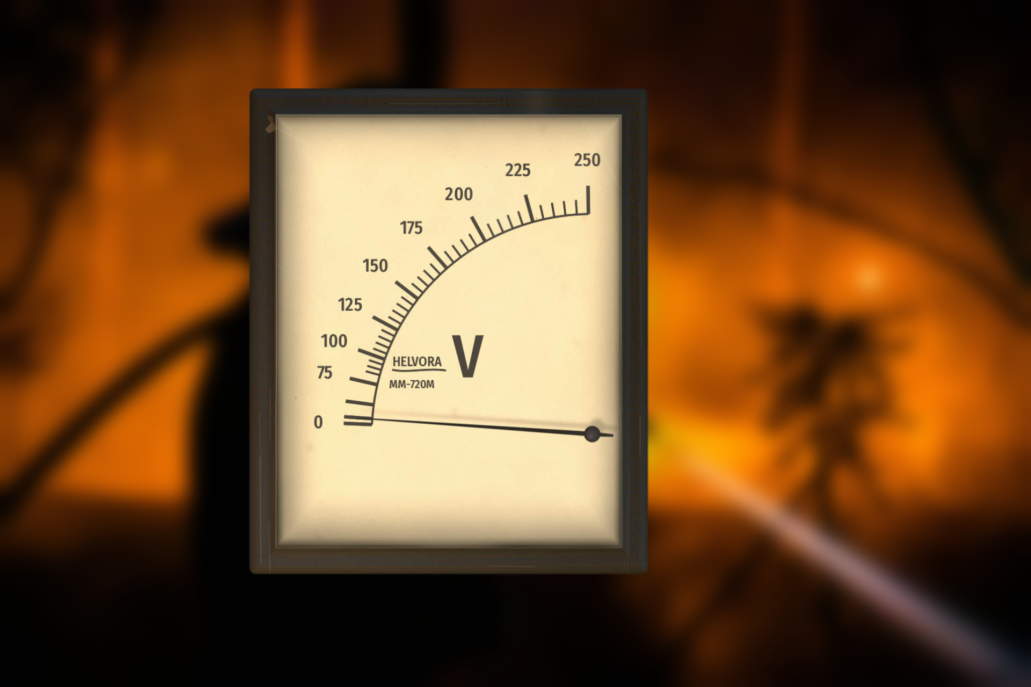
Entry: 25 V
